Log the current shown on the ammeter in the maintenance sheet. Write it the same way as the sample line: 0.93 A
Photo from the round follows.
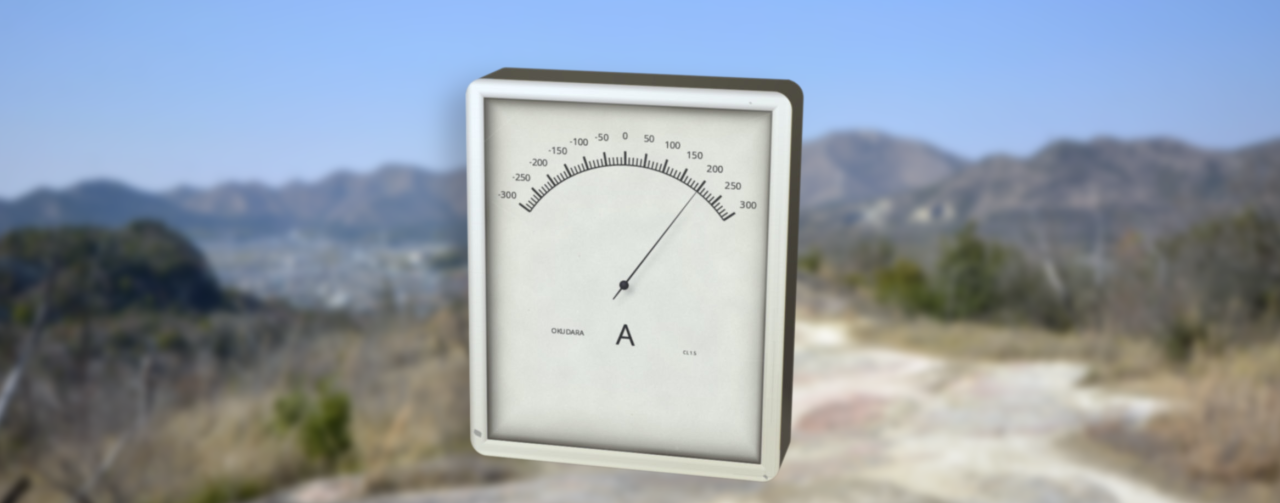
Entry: 200 A
